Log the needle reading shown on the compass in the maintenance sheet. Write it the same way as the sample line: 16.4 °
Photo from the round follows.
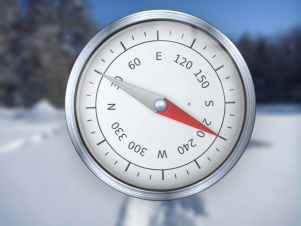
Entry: 210 °
